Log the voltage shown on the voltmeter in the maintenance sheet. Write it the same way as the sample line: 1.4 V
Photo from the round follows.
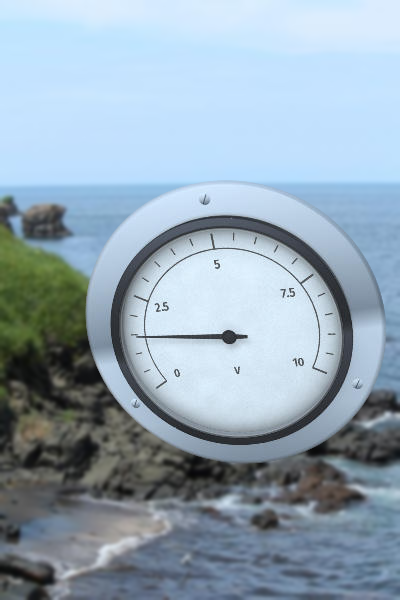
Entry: 1.5 V
